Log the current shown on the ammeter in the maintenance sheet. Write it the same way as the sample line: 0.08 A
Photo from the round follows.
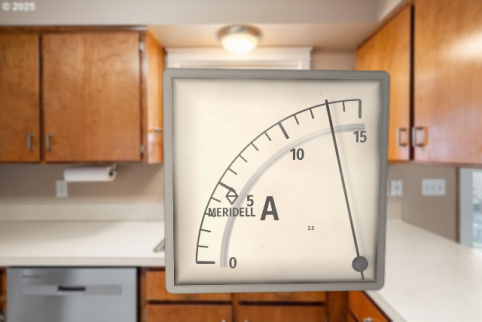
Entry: 13 A
